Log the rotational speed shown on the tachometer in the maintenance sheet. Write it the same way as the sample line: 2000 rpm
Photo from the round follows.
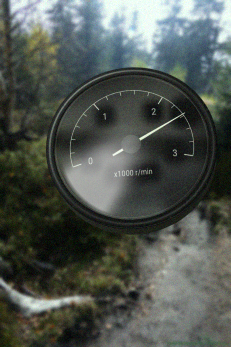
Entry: 2400 rpm
